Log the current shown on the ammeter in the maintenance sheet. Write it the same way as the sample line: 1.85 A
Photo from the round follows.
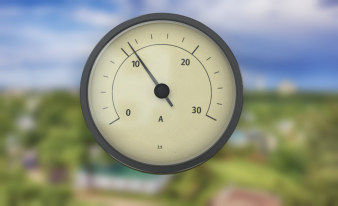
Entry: 11 A
